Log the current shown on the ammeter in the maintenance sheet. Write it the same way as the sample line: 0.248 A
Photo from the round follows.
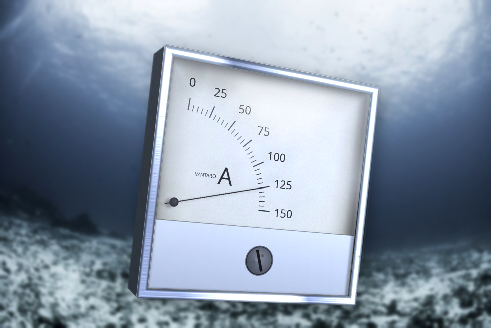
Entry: 125 A
